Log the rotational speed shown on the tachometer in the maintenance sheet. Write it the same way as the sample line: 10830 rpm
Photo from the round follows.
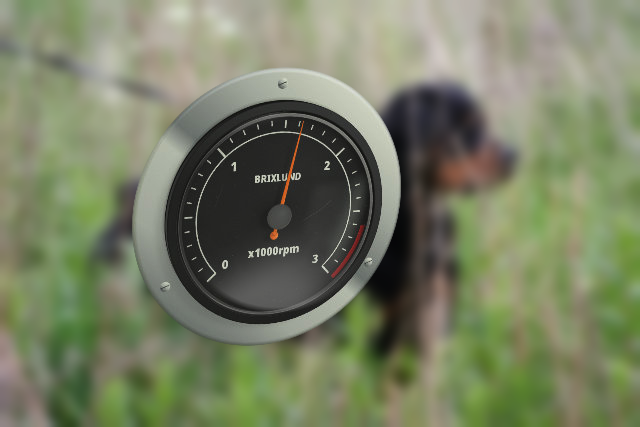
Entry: 1600 rpm
